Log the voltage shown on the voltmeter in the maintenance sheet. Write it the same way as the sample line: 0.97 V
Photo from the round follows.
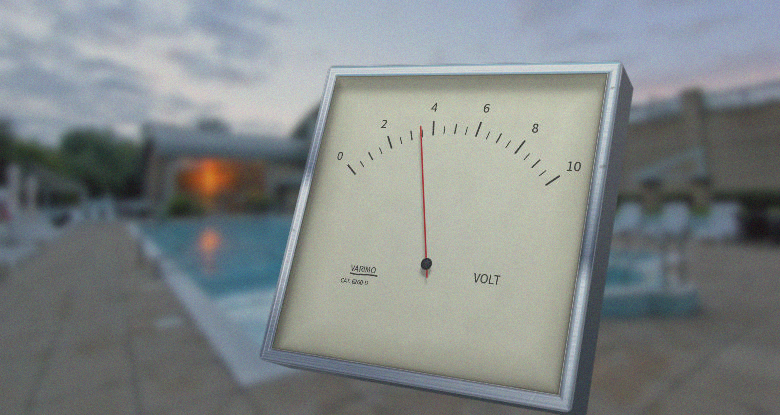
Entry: 3.5 V
